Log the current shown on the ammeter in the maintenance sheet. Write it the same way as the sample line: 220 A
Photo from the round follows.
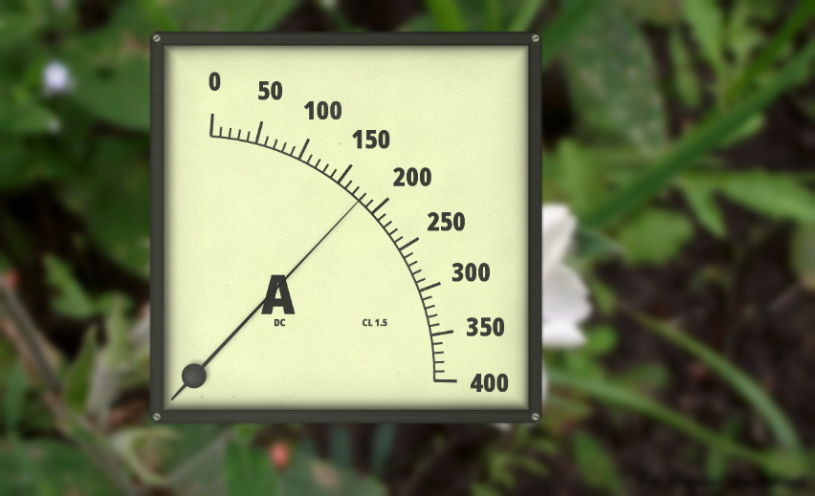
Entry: 180 A
